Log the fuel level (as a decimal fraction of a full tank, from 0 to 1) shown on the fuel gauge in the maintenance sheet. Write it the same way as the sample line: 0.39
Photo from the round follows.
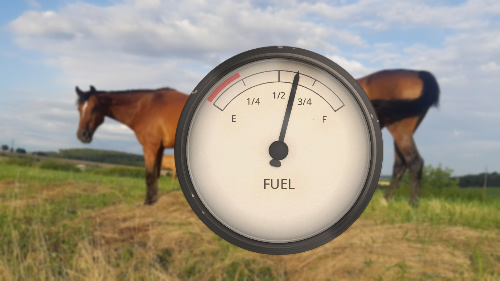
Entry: 0.625
